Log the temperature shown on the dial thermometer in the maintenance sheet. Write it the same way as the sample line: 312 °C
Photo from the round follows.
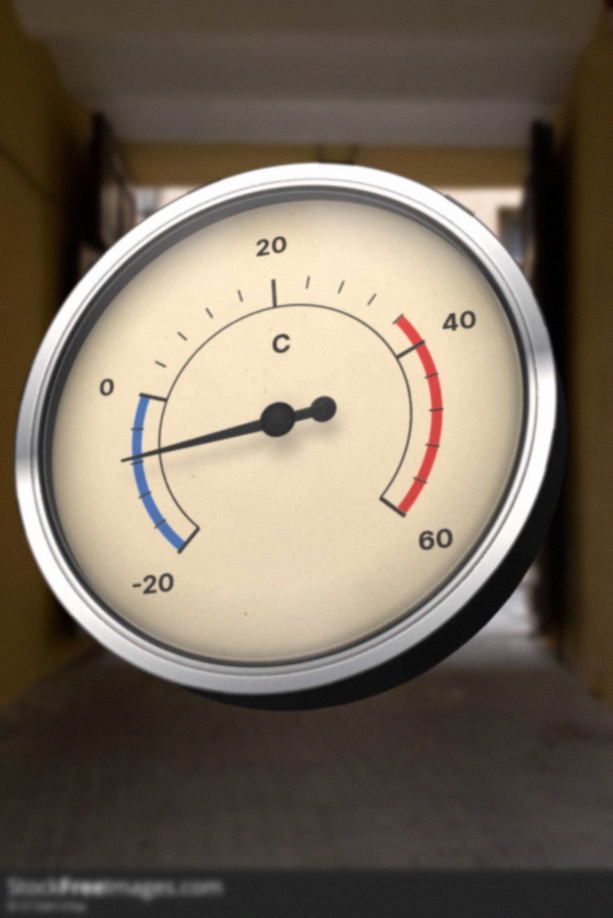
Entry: -8 °C
